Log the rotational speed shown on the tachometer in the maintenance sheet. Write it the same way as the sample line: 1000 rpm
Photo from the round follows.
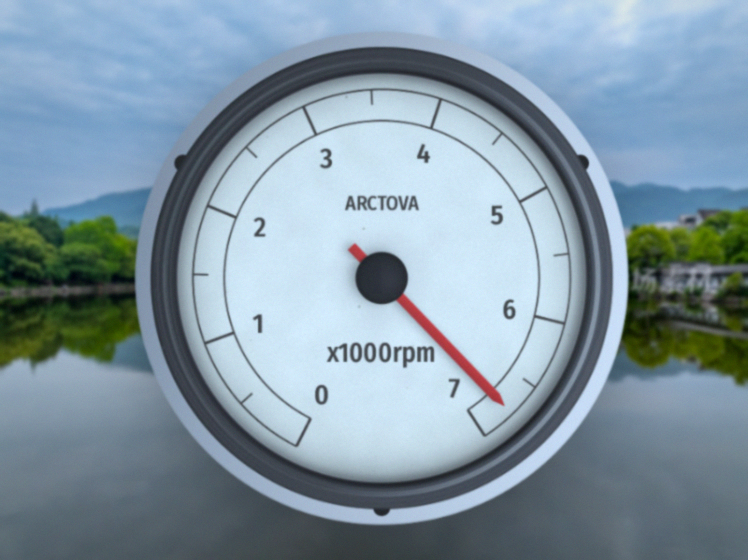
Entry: 6750 rpm
